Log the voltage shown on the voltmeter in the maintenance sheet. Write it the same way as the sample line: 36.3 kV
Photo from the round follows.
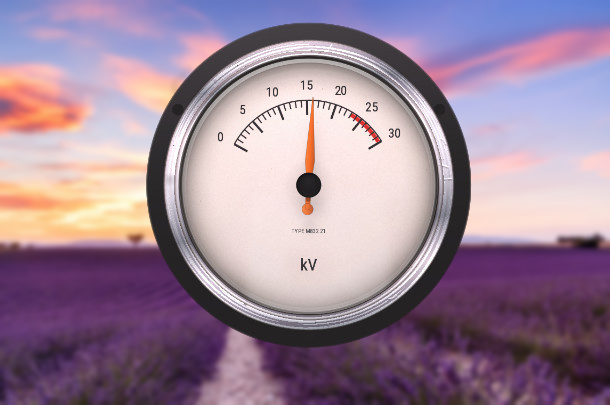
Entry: 16 kV
